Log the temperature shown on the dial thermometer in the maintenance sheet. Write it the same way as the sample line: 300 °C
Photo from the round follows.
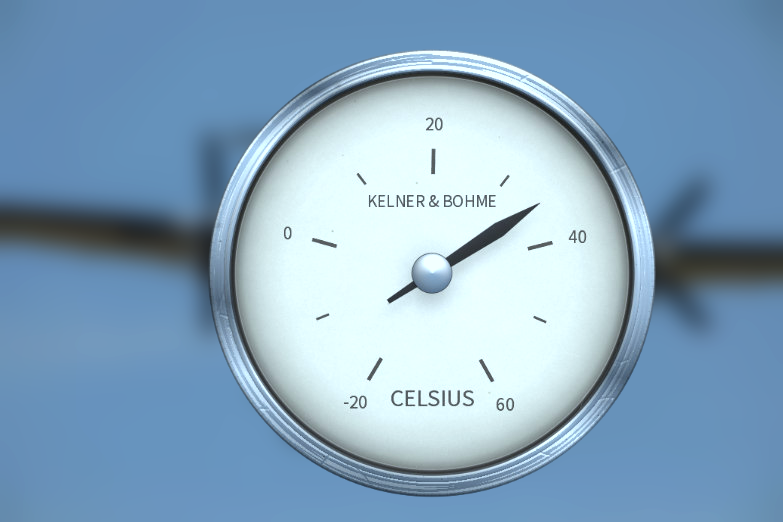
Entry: 35 °C
